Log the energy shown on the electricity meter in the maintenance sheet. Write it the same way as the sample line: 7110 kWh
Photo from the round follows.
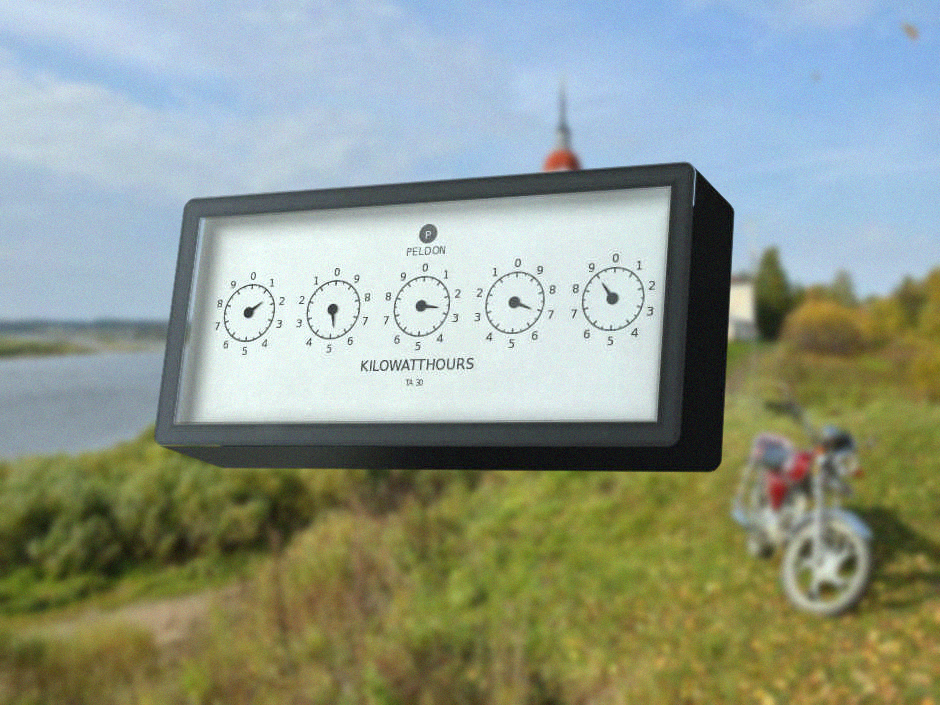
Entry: 15269 kWh
